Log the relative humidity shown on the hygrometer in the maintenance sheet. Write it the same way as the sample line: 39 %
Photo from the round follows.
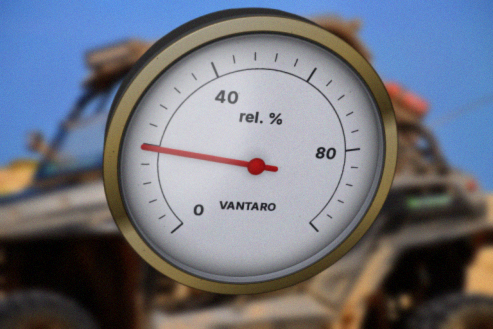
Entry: 20 %
